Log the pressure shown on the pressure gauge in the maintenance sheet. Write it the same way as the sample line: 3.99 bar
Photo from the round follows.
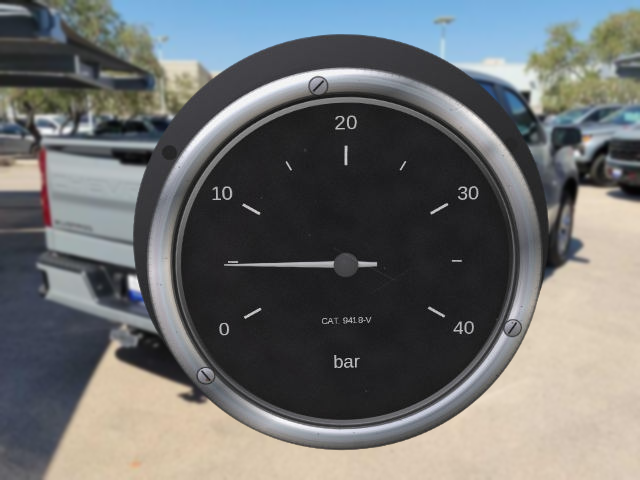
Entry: 5 bar
